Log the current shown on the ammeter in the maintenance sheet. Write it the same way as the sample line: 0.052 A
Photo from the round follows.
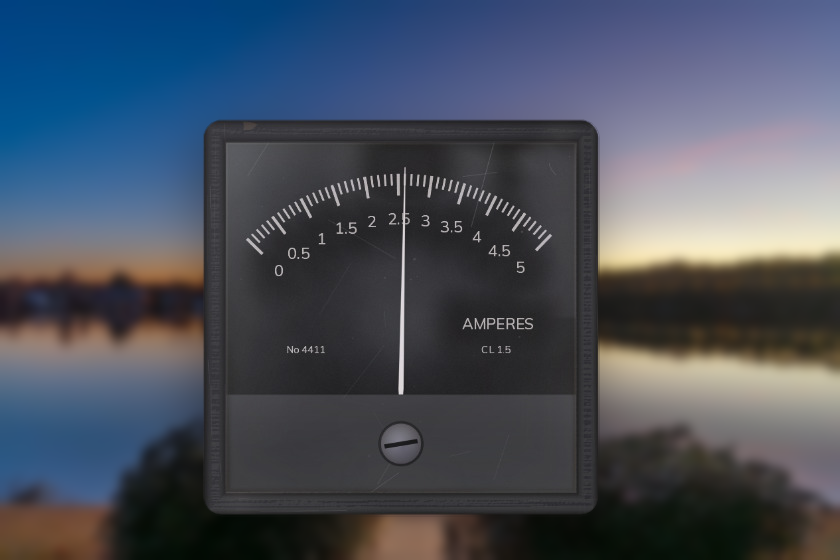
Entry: 2.6 A
